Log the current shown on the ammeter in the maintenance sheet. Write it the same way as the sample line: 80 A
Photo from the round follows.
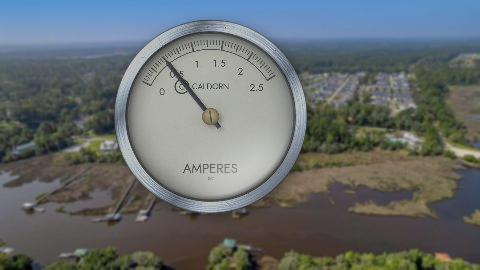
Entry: 0.5 A
